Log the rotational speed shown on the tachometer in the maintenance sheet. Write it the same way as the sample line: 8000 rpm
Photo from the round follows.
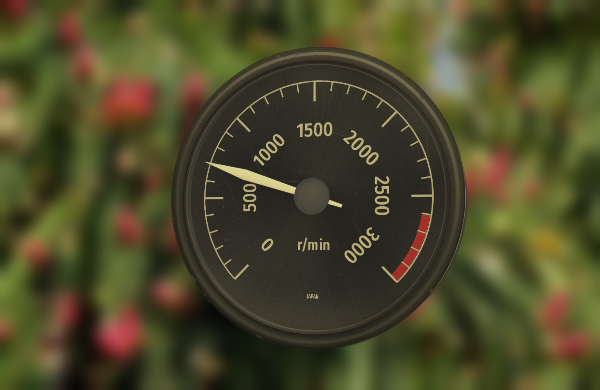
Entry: 700 rpm
